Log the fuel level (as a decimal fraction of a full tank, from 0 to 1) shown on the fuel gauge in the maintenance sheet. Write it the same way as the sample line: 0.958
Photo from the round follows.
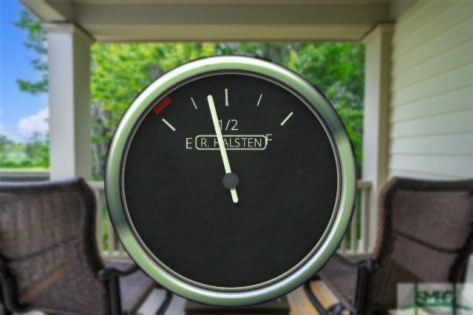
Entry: 0.375
